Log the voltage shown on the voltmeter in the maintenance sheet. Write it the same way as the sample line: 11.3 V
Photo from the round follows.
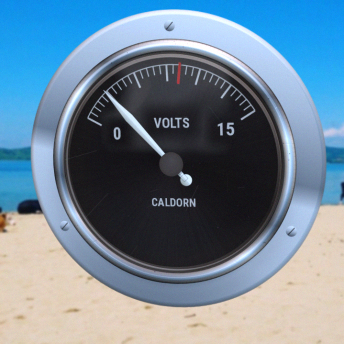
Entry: 2.5 V
